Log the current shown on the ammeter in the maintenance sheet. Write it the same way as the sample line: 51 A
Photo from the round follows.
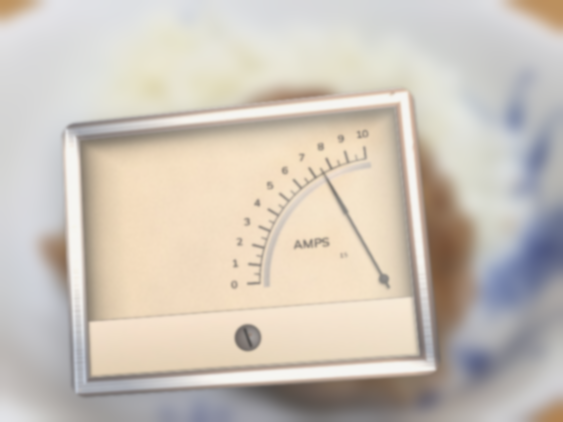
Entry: 7.5 A
